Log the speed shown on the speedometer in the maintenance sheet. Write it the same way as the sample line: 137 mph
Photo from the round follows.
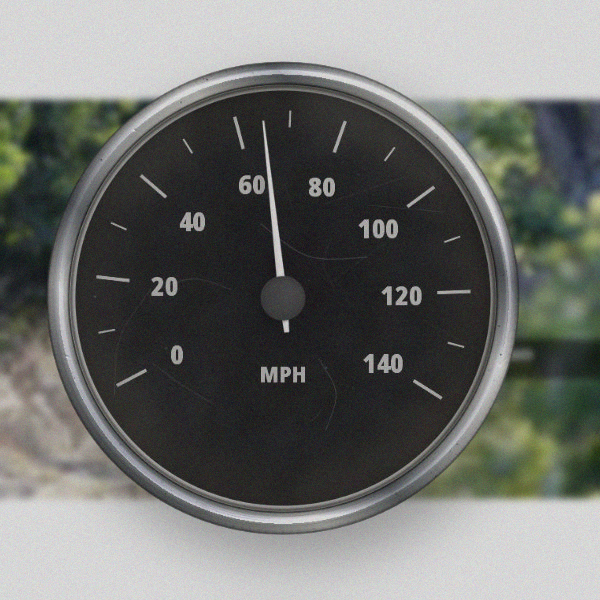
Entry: 65 mph
